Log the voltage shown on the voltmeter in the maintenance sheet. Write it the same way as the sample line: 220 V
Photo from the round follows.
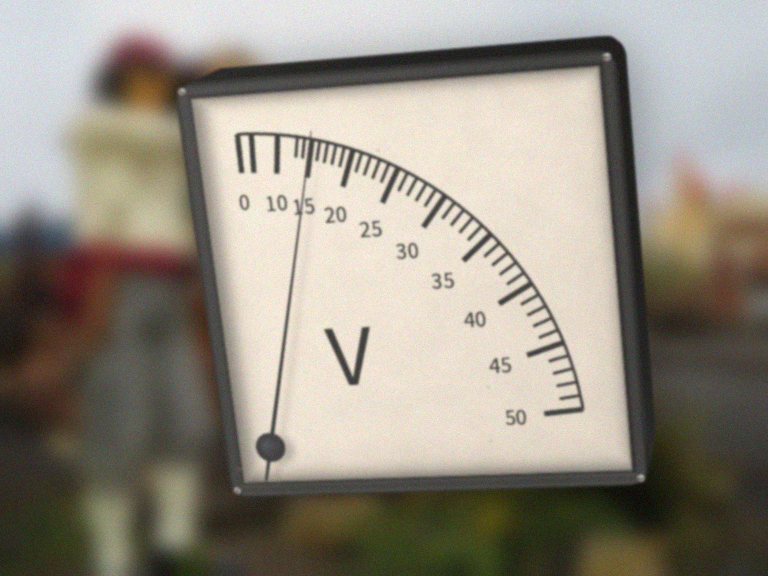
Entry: 15 V
